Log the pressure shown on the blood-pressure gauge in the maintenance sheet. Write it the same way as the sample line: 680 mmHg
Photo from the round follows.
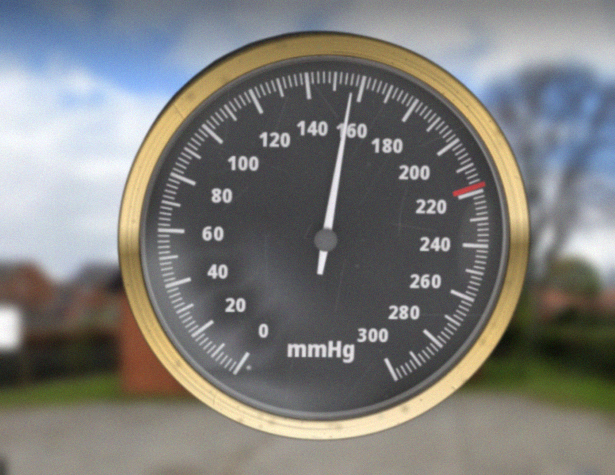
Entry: 156 mmHg
